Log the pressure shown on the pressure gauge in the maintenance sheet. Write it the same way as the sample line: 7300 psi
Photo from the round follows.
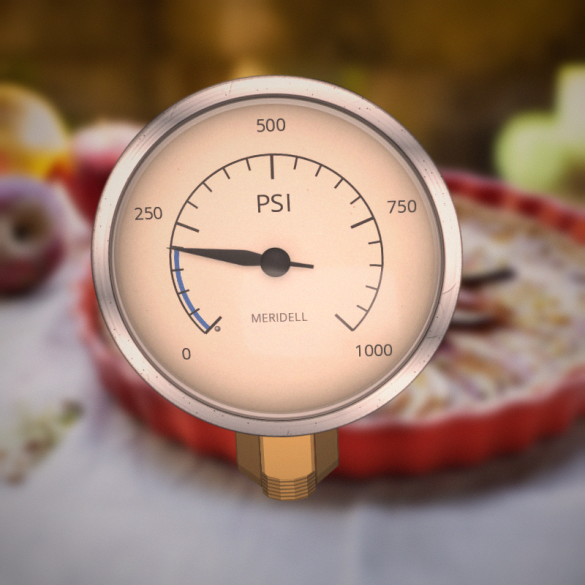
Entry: 200 psi
